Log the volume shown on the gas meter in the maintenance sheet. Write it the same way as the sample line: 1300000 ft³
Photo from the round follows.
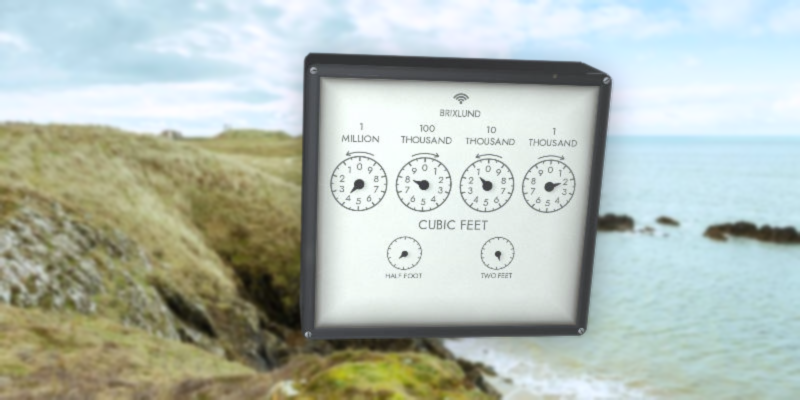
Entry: 381200 ft³
